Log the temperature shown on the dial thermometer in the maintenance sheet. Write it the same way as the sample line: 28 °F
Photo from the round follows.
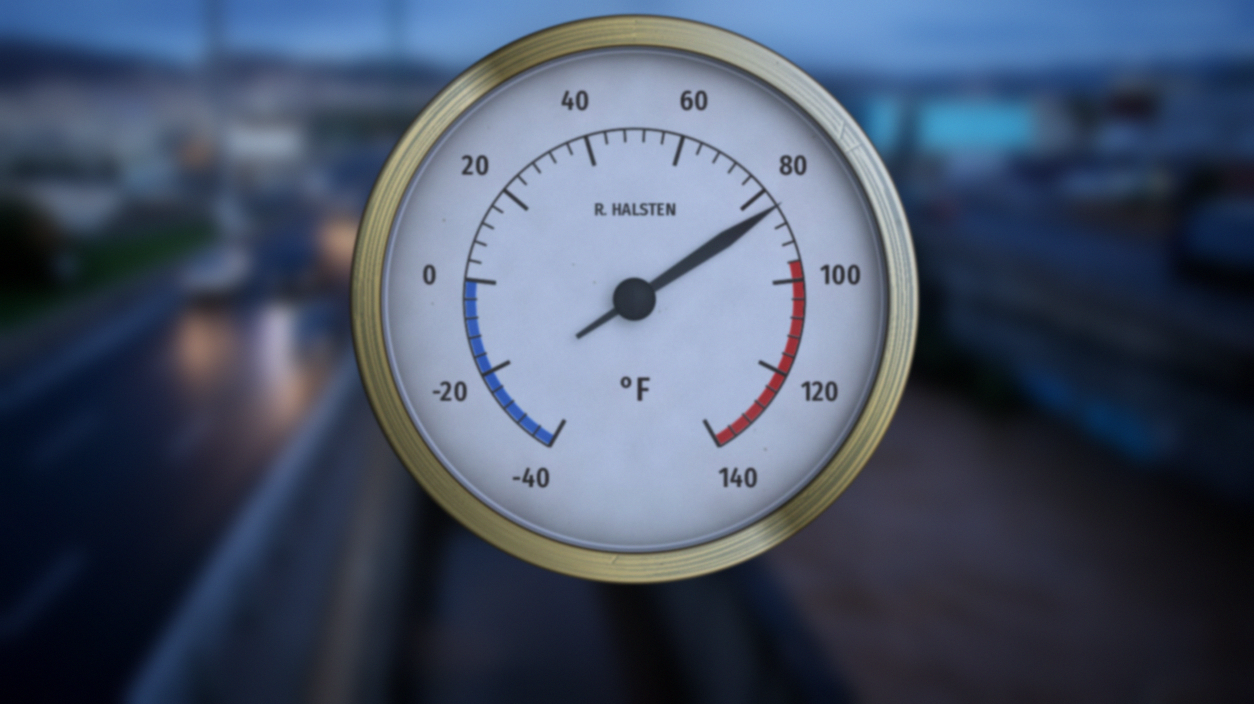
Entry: 84 °F
